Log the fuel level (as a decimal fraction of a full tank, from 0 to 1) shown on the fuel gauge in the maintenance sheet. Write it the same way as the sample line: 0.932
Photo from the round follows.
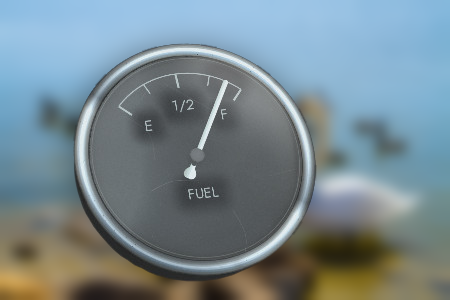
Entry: 0.875
